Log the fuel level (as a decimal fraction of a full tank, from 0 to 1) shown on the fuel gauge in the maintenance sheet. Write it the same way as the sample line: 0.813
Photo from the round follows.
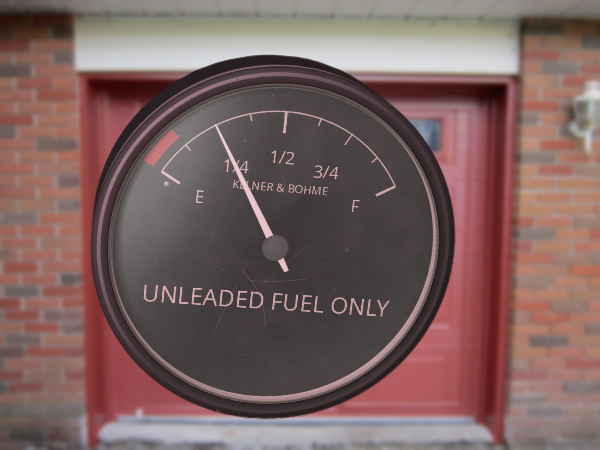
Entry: 0.25
